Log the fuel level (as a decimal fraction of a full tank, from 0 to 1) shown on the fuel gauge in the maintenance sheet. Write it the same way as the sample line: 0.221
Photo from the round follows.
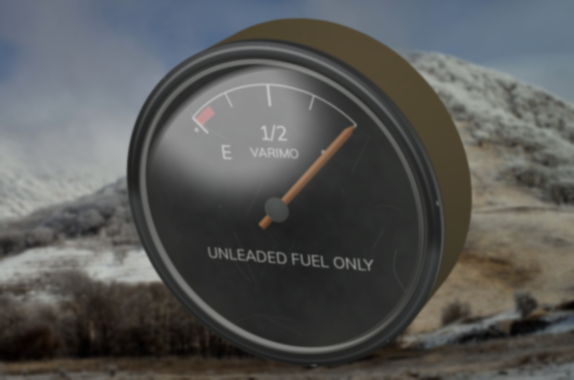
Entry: 1
